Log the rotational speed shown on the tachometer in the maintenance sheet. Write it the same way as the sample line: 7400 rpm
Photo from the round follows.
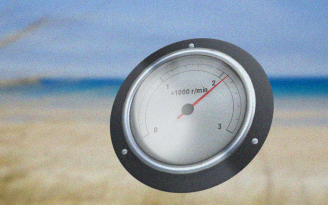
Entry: 2100 rpm
